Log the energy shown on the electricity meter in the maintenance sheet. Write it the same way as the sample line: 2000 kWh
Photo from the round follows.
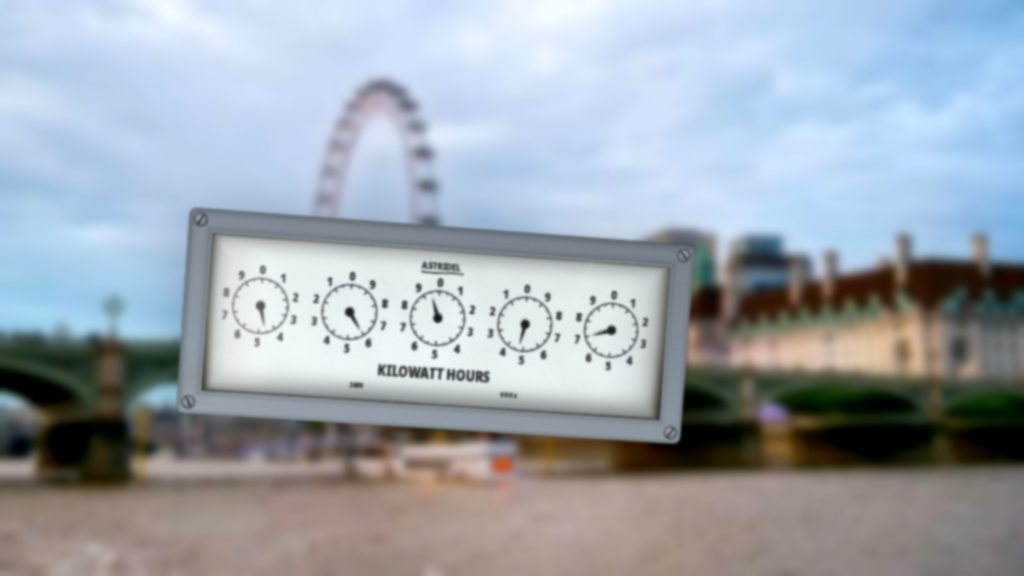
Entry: 45947 kWh
